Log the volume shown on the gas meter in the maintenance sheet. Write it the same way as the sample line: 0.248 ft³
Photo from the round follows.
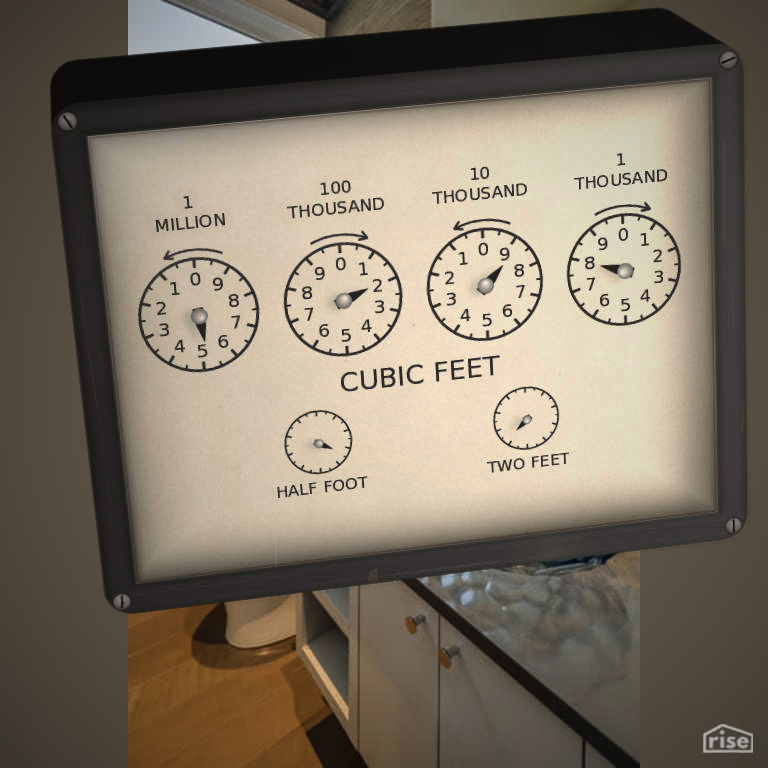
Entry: 518800 ft³
